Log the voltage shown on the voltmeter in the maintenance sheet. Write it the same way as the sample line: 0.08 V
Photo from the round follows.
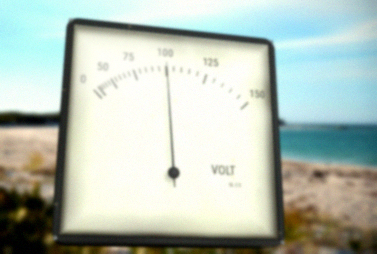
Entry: 100 V
